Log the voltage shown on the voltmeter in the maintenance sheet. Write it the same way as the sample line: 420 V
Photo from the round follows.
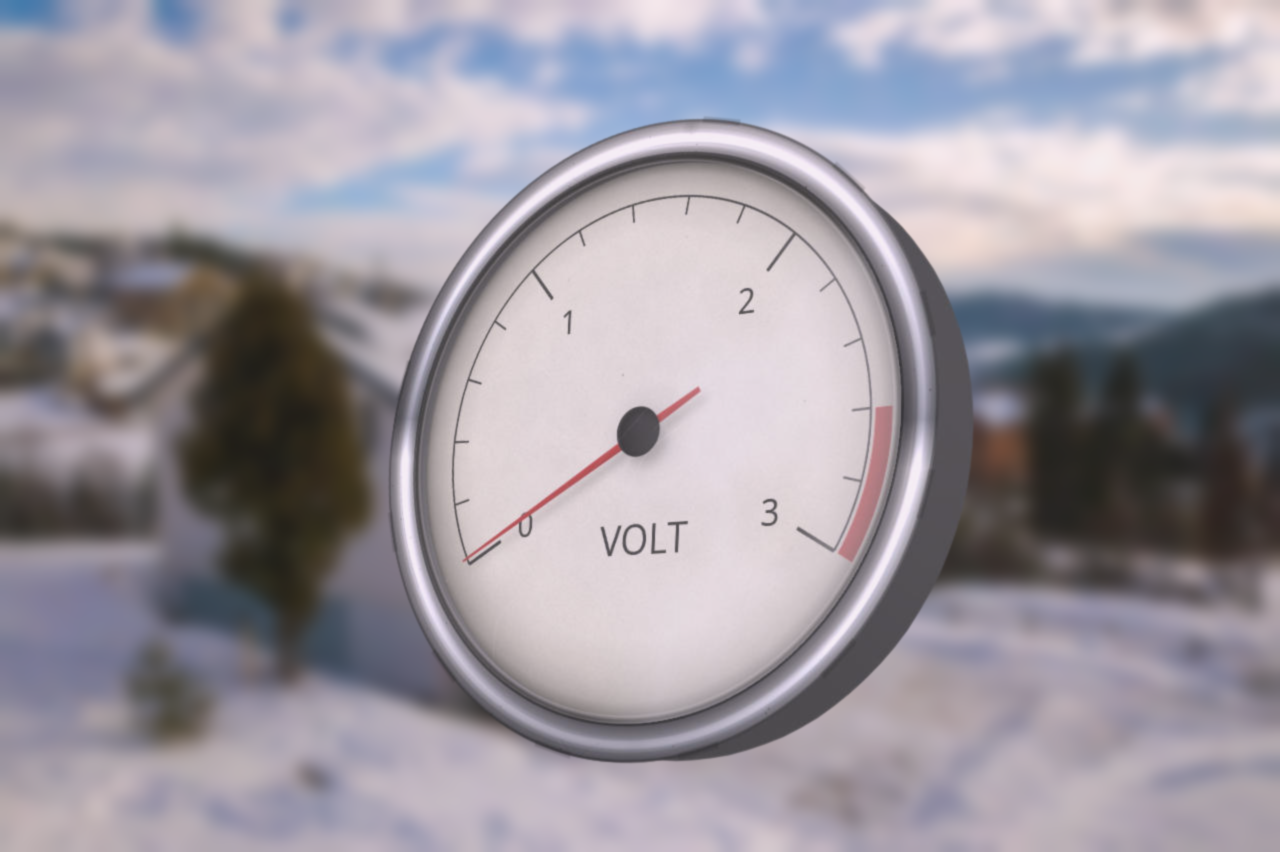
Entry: 0 V
